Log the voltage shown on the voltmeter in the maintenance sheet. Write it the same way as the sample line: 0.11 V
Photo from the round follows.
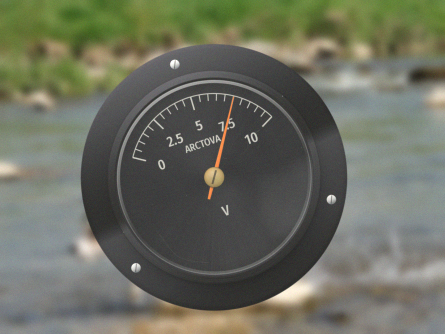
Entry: 7.5 V
